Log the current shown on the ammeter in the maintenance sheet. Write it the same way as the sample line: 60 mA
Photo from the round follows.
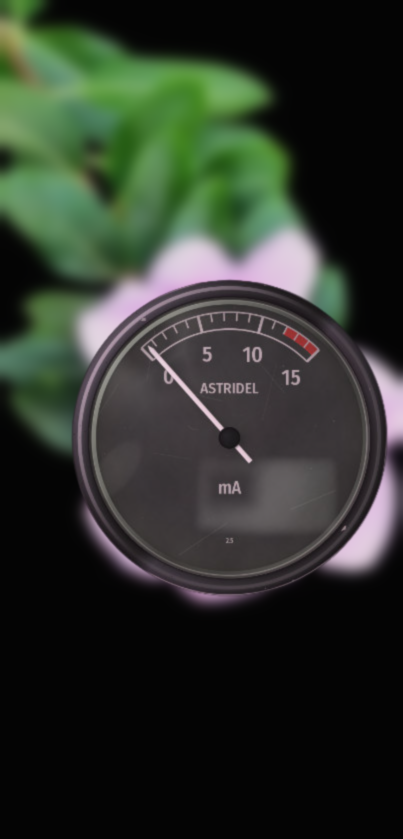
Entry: 0.5 mA
